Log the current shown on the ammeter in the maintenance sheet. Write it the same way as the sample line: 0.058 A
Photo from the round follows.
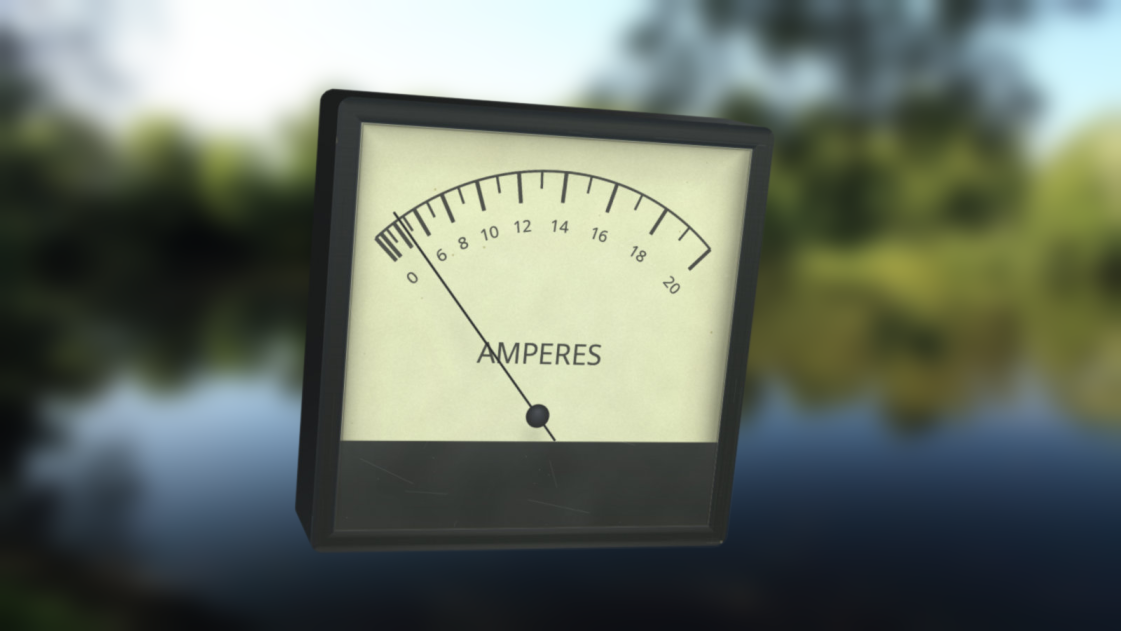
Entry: 4.5 A
